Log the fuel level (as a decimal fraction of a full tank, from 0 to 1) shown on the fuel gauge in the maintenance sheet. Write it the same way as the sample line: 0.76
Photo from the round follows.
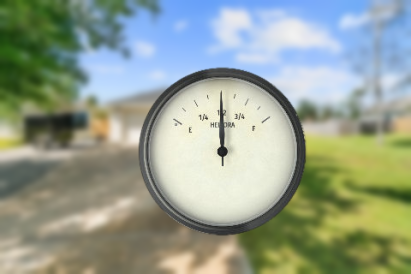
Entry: 0.5
